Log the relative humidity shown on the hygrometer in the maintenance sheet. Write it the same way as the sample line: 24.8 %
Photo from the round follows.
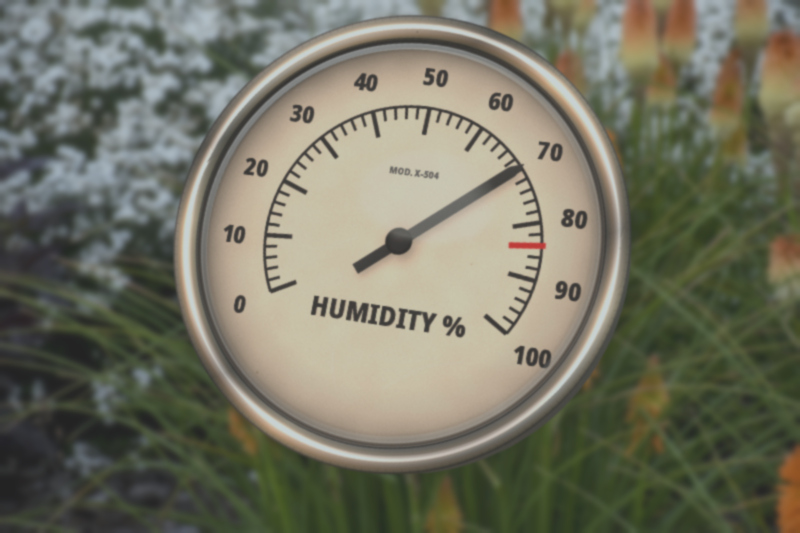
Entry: 70 %
